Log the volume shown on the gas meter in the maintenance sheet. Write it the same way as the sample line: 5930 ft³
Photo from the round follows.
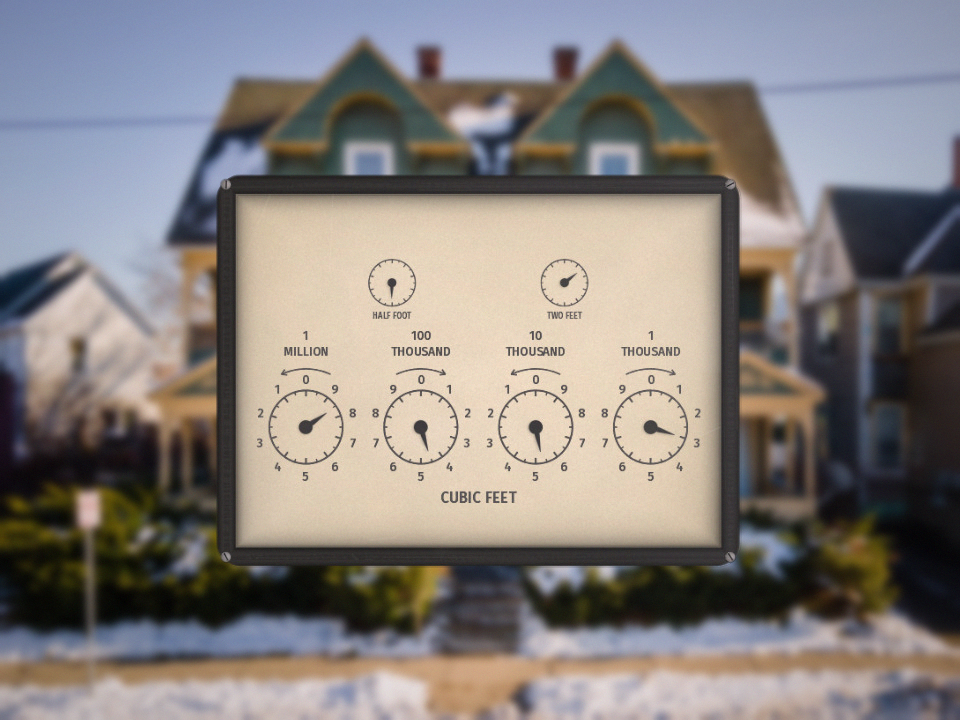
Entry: 845300 ft³
